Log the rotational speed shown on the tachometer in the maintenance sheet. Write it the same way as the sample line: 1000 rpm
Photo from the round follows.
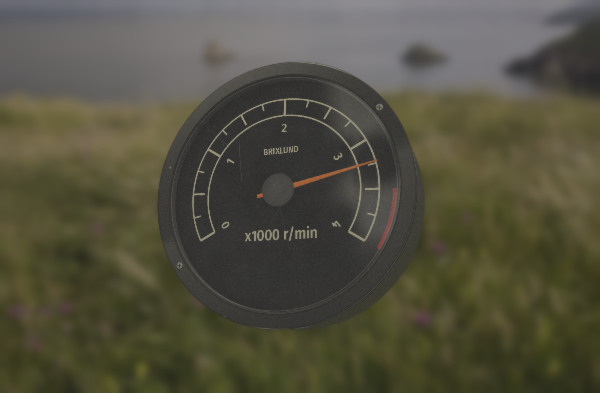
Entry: 3250 rpm
